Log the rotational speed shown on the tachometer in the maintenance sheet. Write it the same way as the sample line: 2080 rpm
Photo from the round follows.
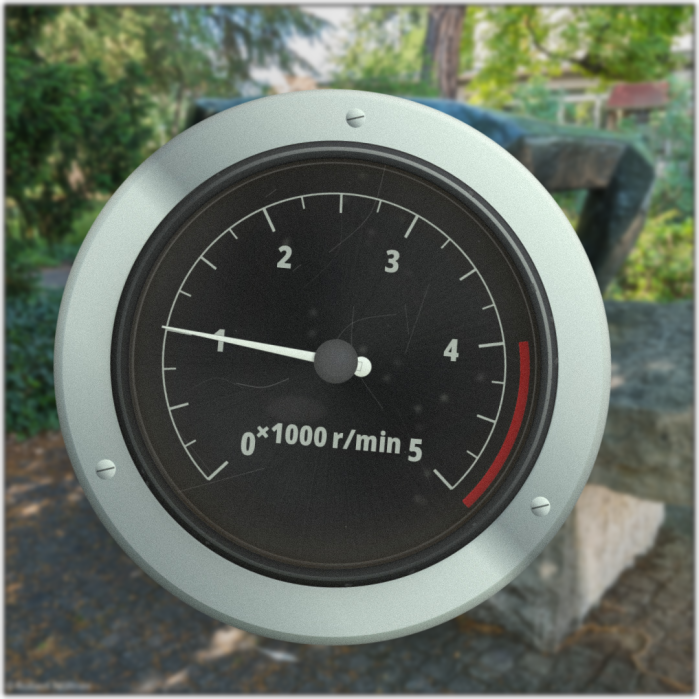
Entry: 1000 rpm
